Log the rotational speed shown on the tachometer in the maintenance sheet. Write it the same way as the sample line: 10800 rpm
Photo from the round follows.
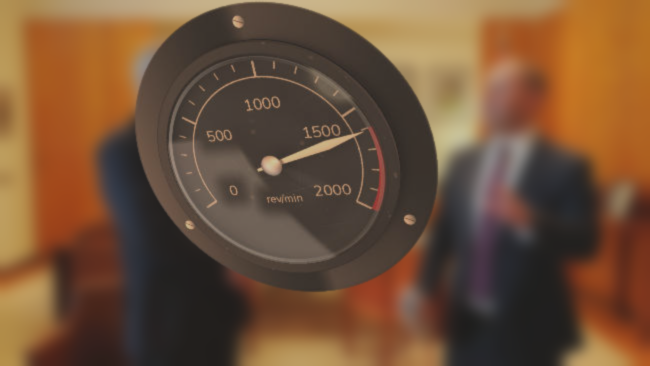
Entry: 1600 rpm
